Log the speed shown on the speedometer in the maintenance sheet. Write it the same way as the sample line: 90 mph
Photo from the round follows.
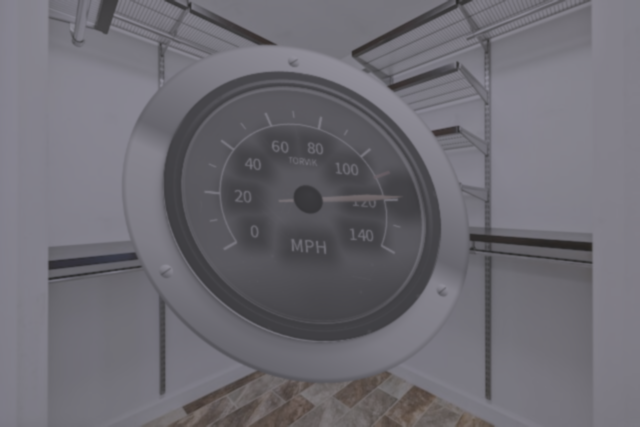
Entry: 120 mph
